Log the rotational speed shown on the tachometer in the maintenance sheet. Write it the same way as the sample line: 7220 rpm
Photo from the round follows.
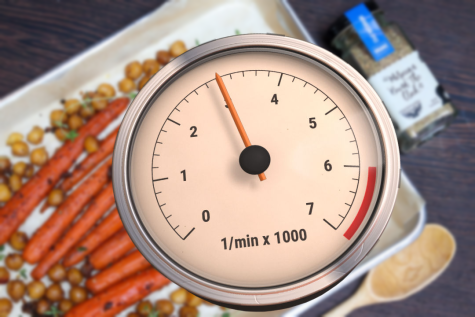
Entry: 3000 rpm
